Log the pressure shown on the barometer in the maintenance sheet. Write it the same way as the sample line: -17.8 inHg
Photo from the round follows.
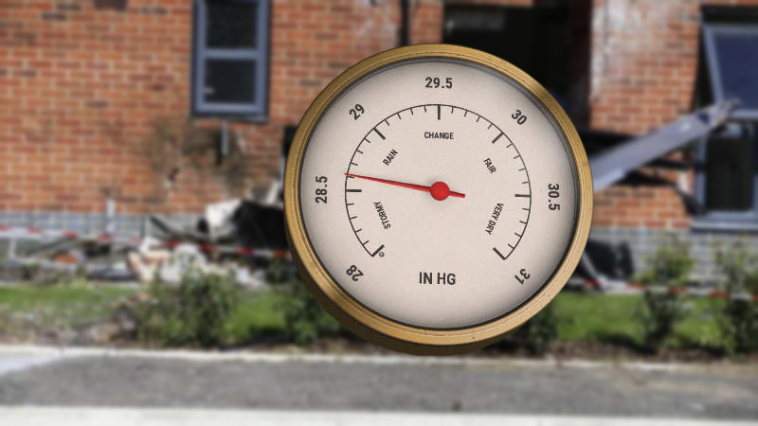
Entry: 28.6 inHg
